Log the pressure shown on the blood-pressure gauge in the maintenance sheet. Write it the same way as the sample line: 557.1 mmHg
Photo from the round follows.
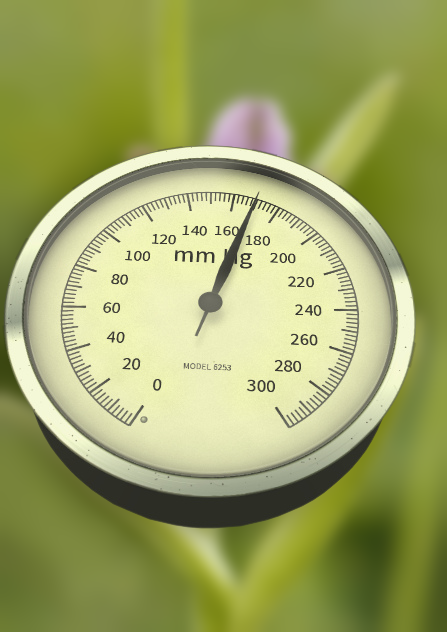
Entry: 170 mmHg
